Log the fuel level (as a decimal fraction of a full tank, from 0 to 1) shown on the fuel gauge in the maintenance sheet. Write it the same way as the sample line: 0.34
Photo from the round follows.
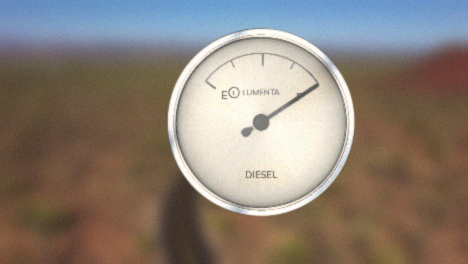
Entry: 1
